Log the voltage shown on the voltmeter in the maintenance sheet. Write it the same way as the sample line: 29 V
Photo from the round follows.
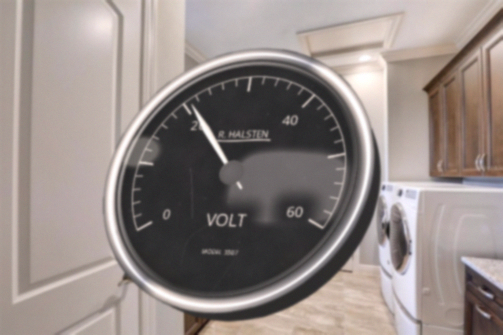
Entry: 21 V
